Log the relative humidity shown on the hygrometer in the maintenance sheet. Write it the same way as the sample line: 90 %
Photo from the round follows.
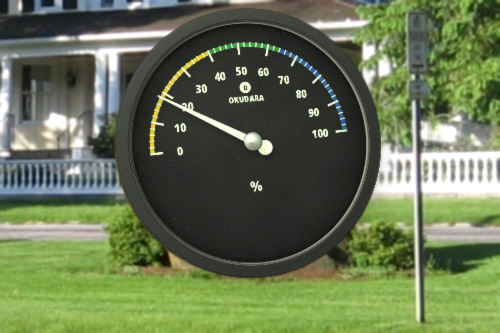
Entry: 18 %
